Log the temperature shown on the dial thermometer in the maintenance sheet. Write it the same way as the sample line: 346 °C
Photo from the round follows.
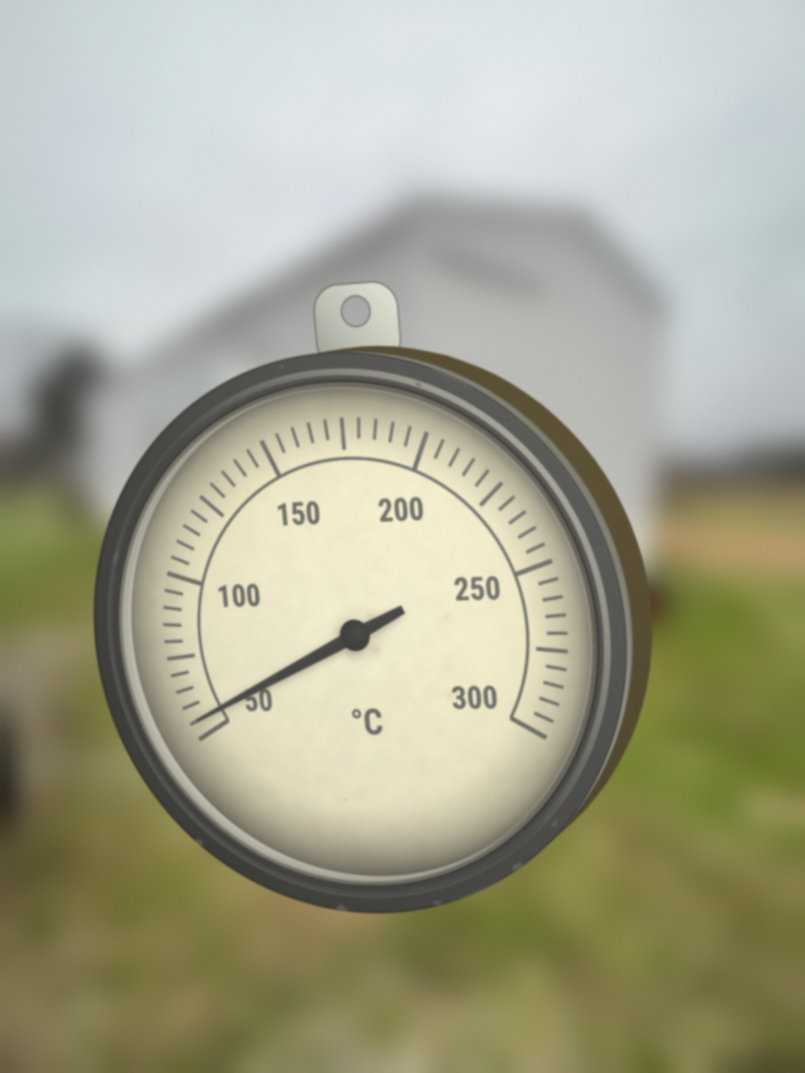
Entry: 55 °C
